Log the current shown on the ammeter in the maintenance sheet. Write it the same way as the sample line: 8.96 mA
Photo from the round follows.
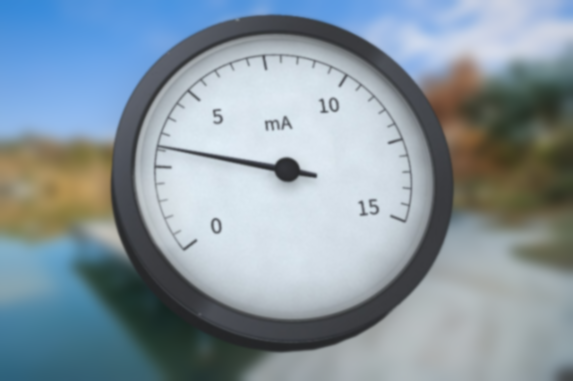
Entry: 3 mA
